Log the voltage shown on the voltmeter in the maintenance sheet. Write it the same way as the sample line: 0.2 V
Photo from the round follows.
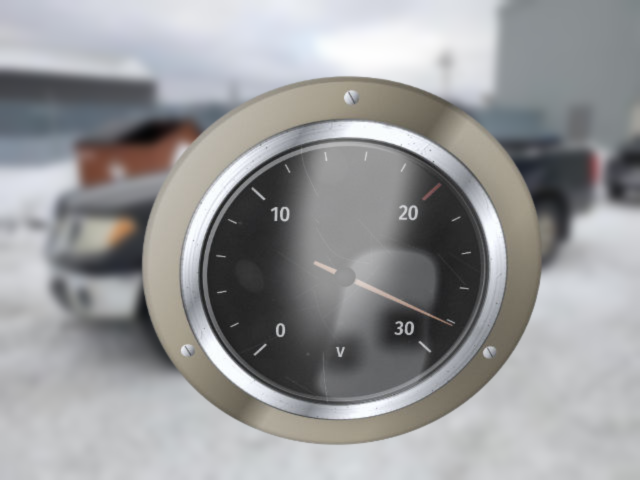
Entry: 28 V
